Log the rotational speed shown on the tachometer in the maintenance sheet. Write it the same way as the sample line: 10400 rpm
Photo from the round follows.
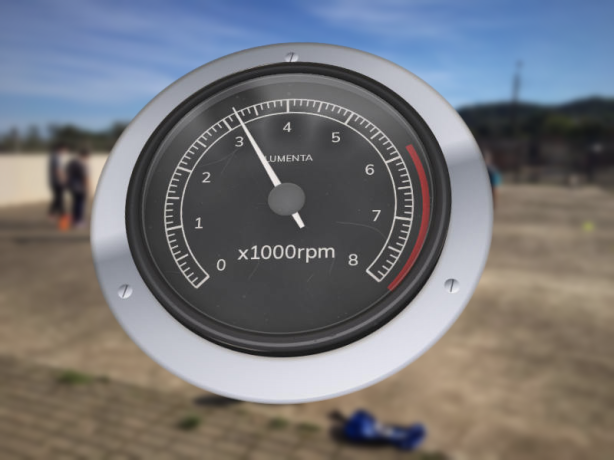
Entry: 3200 rpm
